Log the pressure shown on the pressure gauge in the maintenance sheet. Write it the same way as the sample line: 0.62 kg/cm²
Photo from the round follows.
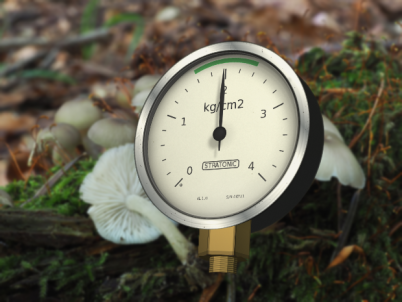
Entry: 2 kg/cm²
